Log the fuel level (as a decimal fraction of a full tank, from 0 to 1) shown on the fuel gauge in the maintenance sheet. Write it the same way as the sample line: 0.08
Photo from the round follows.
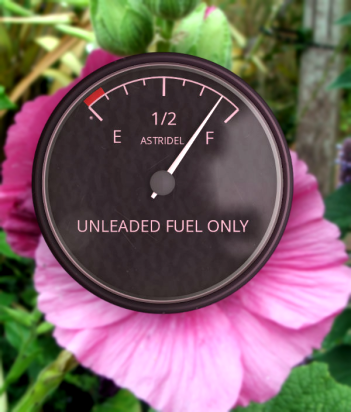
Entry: 0.875
